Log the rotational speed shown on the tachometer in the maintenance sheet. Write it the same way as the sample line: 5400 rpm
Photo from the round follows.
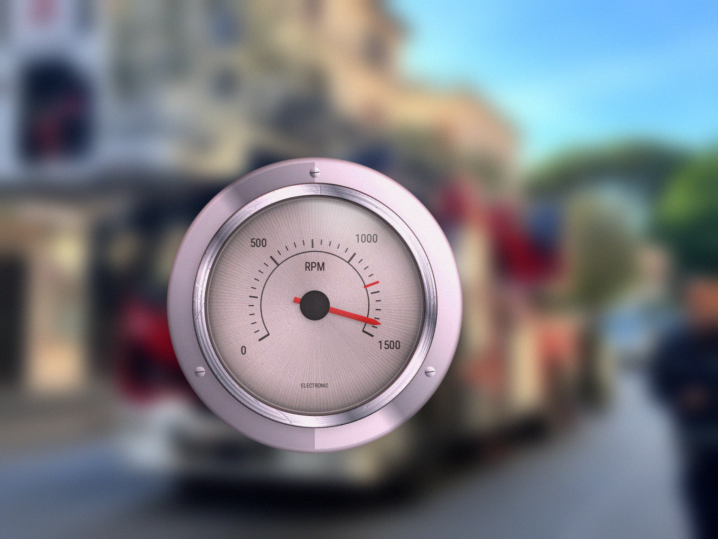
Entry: 1425 rpm
